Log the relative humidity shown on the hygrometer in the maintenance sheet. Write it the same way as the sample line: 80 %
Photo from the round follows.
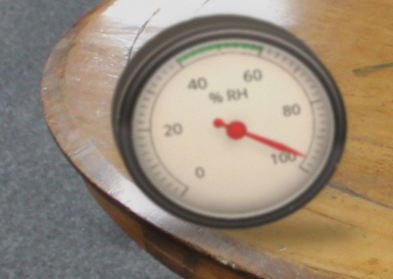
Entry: 96 %
